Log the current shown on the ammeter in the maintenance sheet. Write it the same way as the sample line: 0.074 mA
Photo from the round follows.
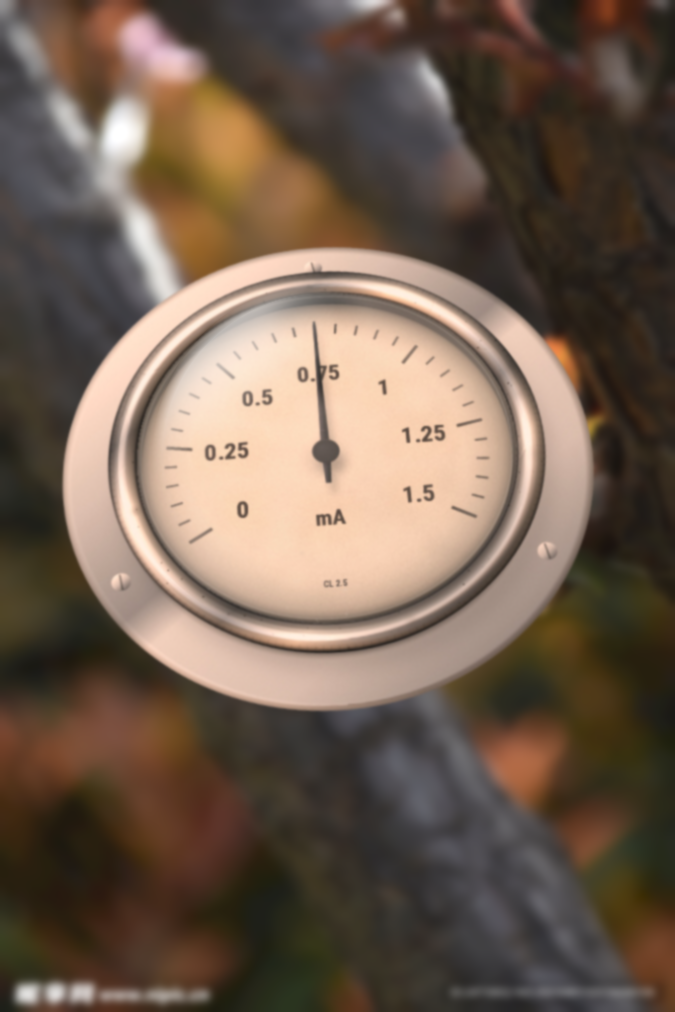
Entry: 0.75 mA
